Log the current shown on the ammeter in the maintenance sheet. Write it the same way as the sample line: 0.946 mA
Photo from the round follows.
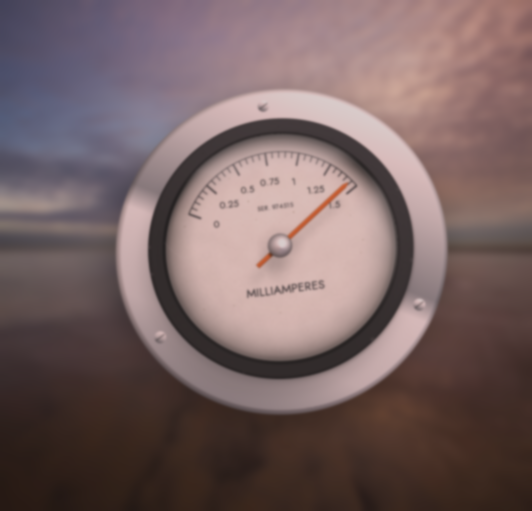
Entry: 1.45 mA
